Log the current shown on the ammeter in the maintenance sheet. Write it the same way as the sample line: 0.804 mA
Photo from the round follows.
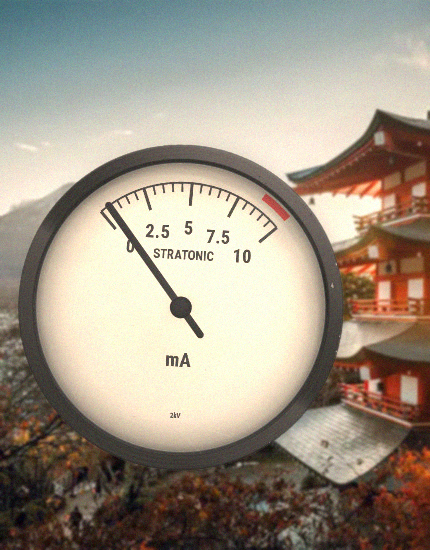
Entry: 0.5 mA
